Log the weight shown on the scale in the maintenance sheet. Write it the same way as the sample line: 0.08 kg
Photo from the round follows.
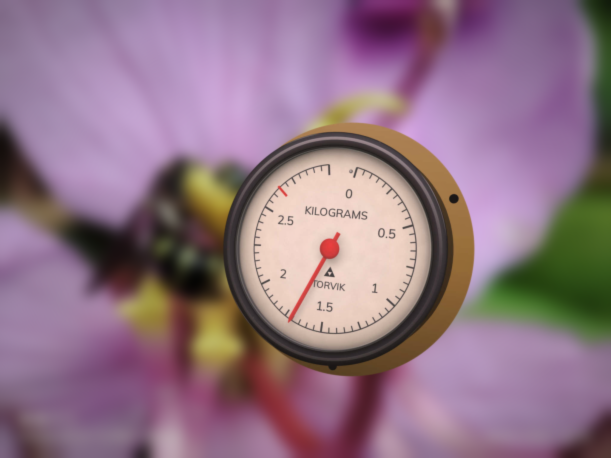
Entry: 1.7 kg
